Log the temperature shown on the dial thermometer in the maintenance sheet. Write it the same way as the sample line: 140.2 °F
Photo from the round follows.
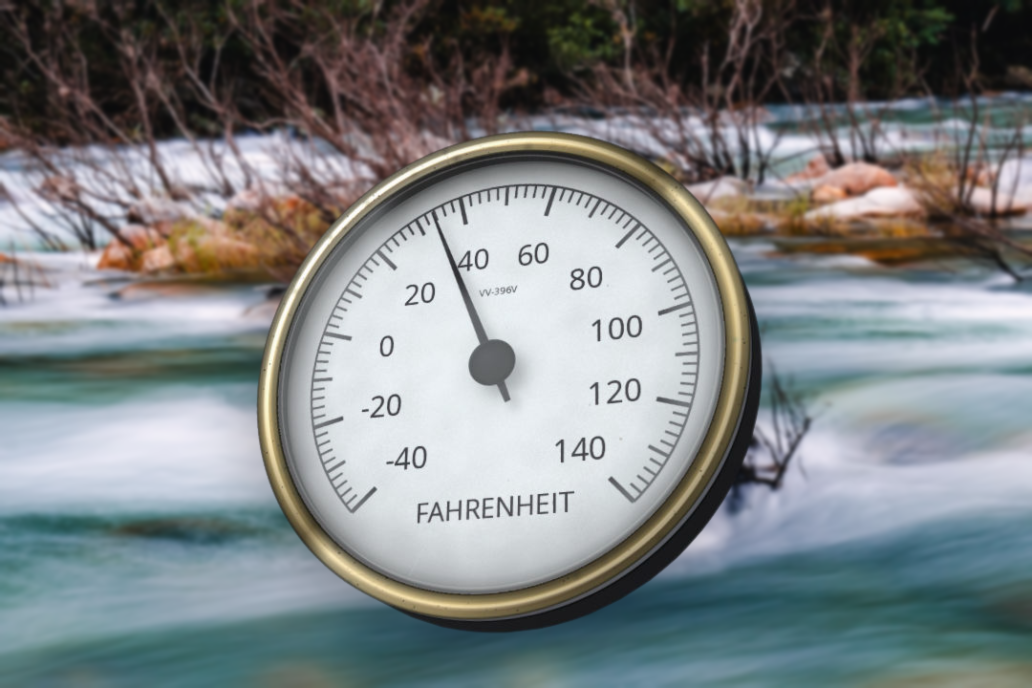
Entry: 34 °F
